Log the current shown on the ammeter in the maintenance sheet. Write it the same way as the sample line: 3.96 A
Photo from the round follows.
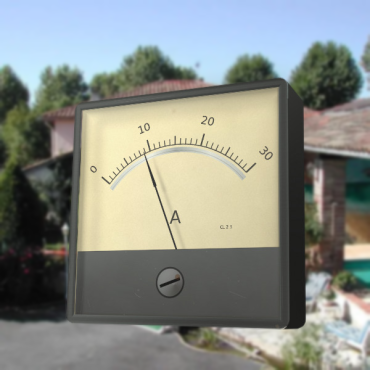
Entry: 9 A
